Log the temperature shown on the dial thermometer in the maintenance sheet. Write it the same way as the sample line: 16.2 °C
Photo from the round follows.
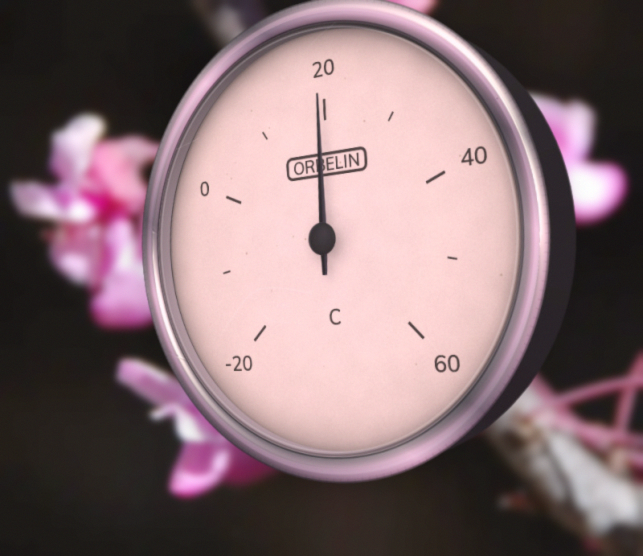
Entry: 20 °C
